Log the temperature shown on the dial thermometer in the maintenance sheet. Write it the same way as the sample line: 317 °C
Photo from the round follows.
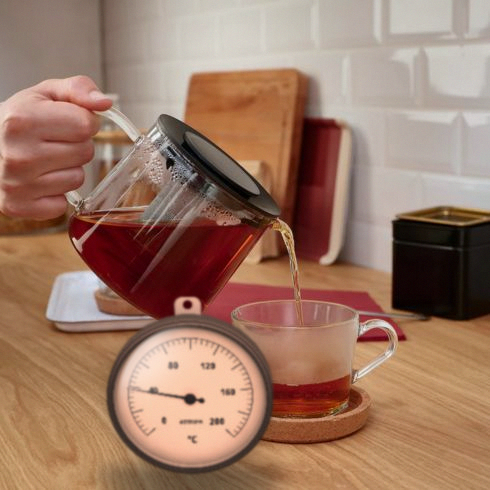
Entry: 40 °C
